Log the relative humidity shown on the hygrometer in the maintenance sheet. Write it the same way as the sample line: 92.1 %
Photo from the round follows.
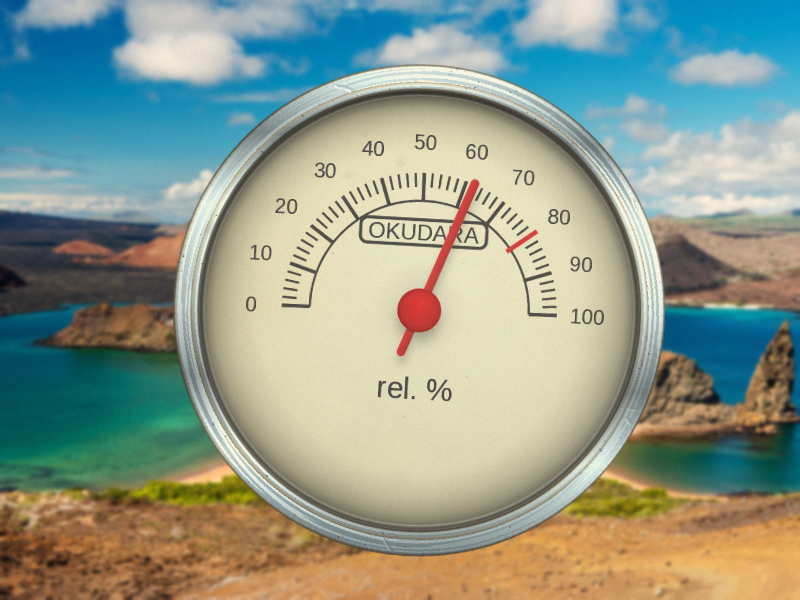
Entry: 62 %
